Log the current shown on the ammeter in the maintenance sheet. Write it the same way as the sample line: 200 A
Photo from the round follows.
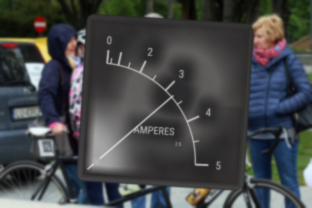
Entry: 3.25 A
